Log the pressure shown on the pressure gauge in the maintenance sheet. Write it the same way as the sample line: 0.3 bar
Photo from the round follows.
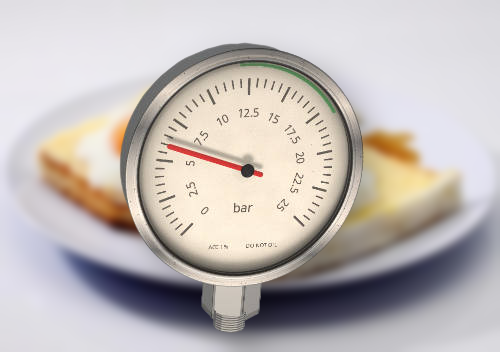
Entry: 6 bar
